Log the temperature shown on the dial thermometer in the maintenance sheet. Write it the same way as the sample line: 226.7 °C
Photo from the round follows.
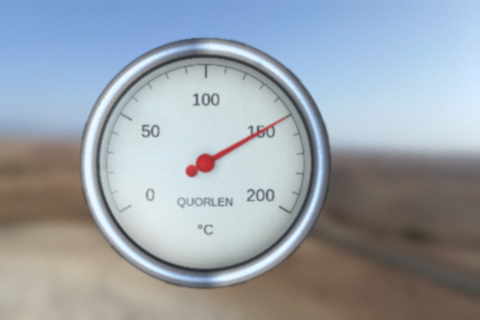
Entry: 150 °C
